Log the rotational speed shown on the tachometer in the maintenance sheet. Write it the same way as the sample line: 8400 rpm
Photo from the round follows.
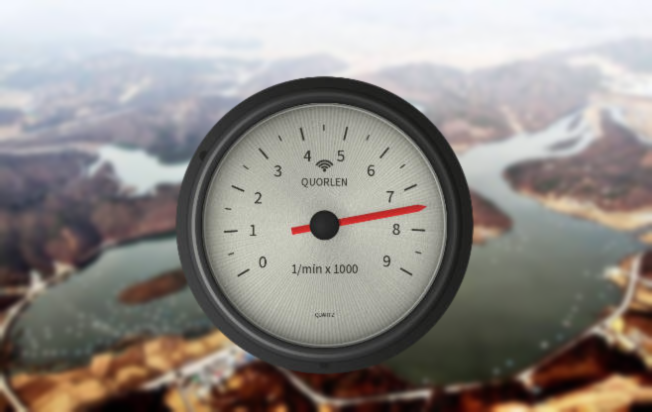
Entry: 7500 rpm
